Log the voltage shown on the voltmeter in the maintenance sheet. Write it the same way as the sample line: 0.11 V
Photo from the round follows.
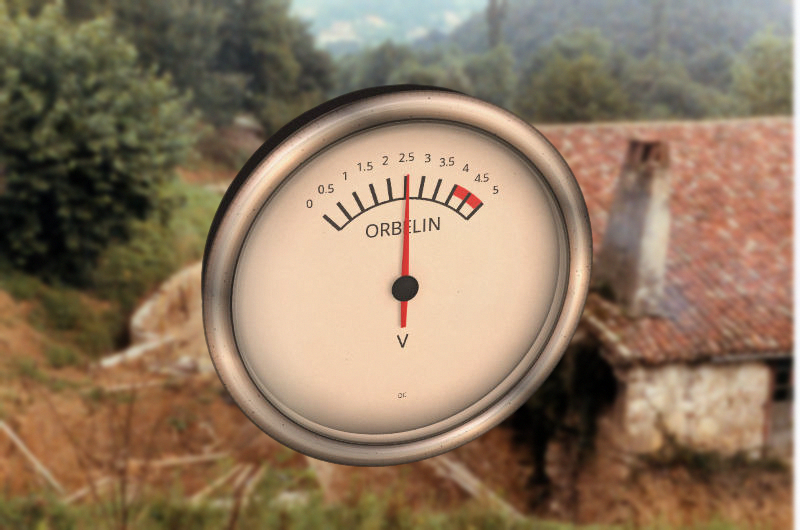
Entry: 2.5 V
